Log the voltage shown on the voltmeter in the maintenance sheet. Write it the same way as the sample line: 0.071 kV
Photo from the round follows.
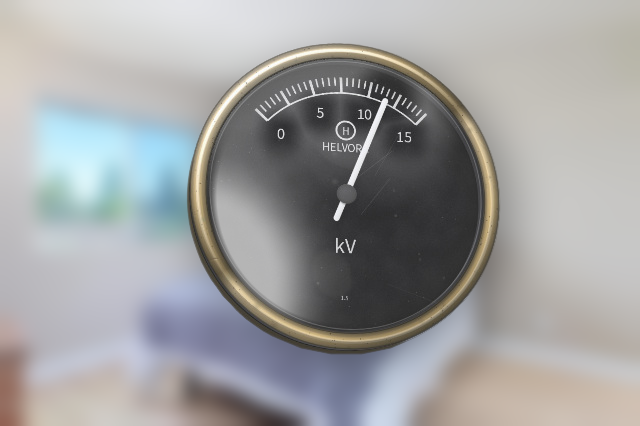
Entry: 11.5 kV
